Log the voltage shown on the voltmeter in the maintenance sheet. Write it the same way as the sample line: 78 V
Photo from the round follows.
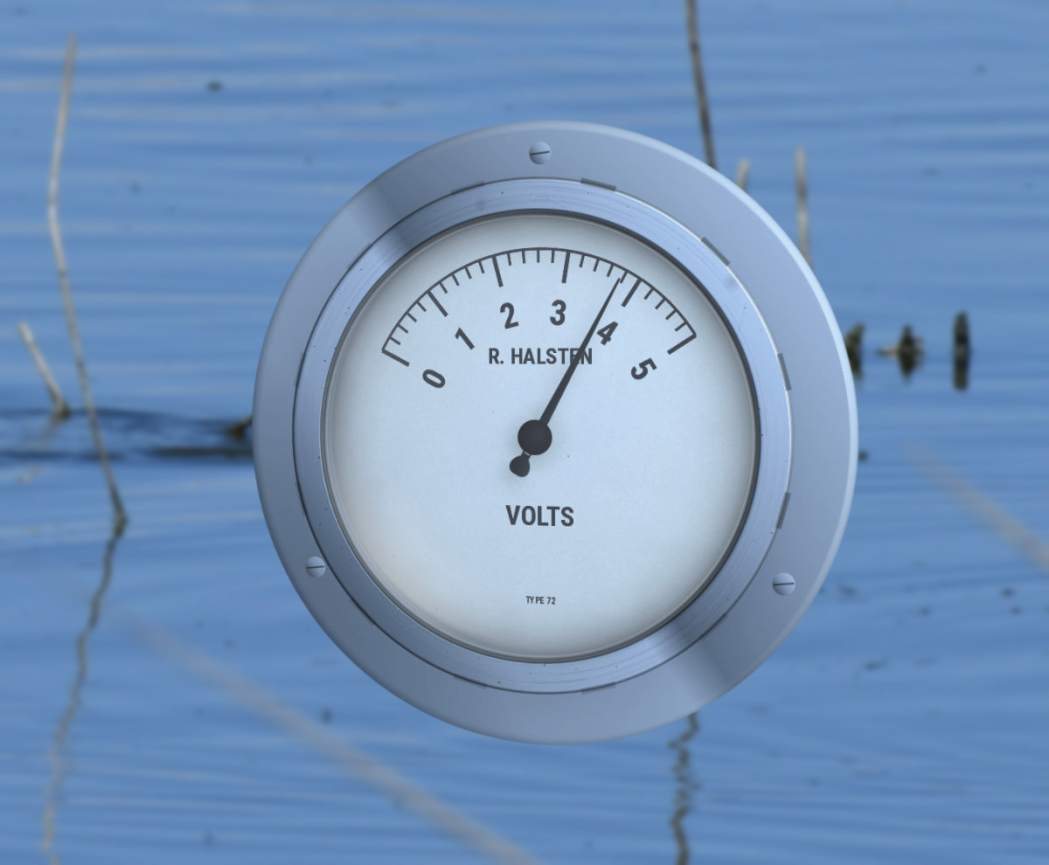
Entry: 3.8 V
